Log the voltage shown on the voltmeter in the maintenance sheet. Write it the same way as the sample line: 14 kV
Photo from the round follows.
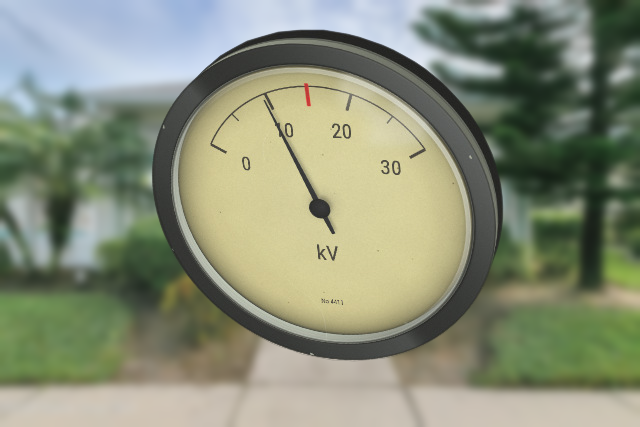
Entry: 10 kV
